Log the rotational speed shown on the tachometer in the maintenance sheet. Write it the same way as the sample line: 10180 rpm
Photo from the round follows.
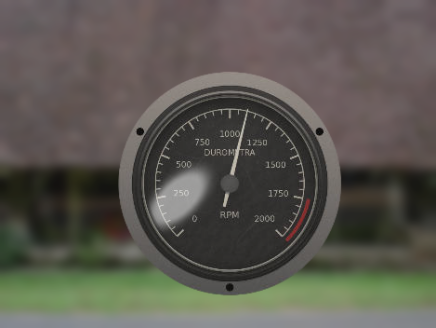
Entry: 1100 rpm
